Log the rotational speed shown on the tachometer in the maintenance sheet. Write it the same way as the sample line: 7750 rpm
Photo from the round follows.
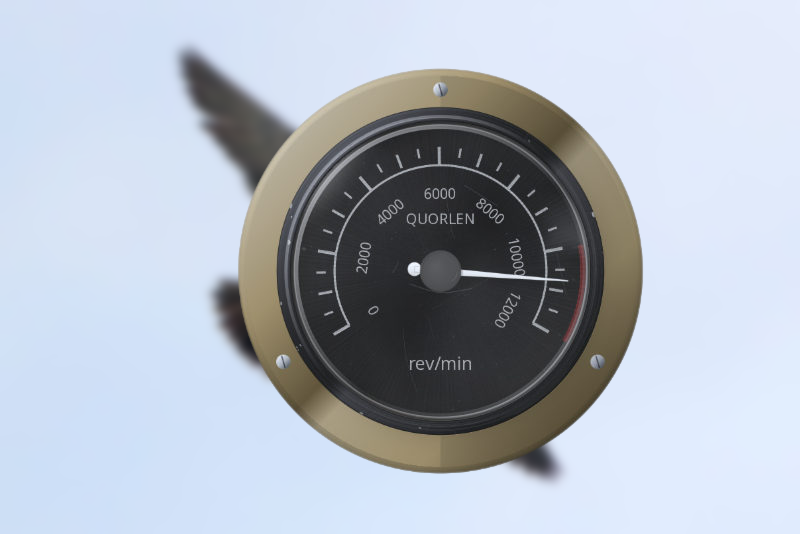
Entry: 10750 rpm
